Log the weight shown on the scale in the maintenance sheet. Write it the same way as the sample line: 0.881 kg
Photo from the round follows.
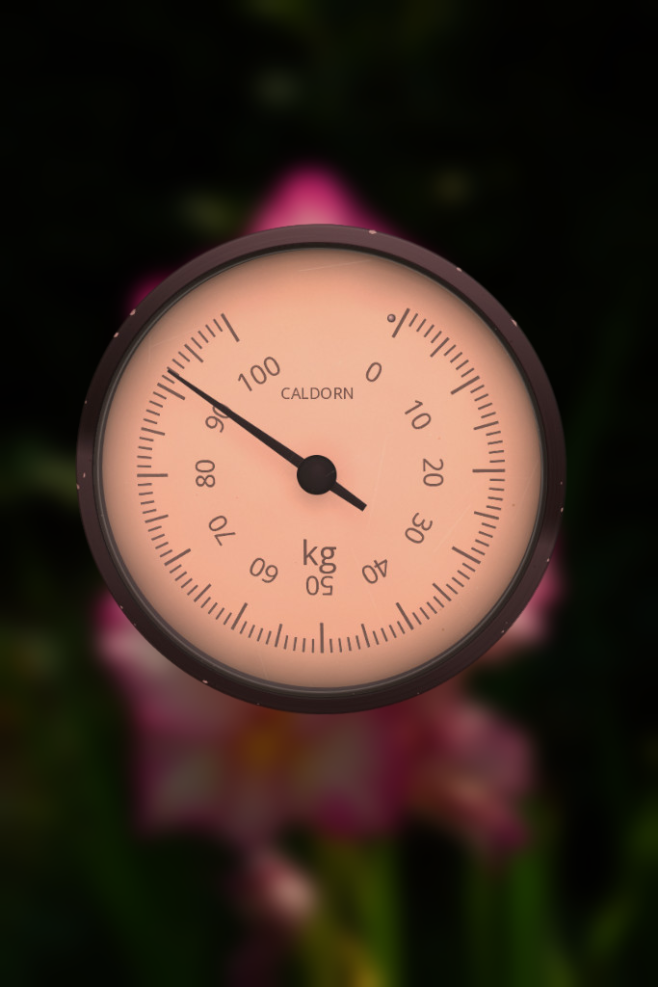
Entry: 92 kg
